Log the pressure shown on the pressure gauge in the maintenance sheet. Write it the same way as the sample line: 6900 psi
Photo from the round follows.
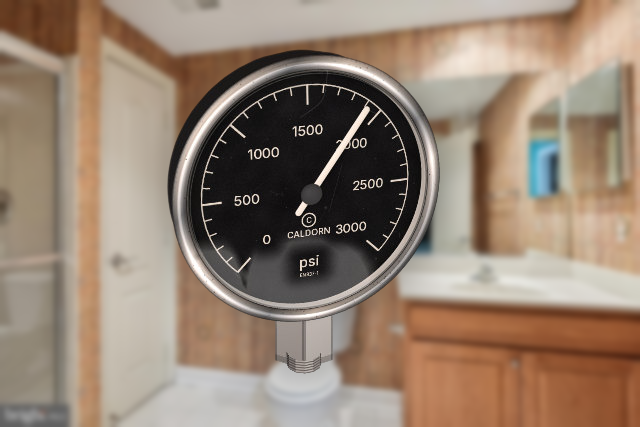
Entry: 1900 psi
